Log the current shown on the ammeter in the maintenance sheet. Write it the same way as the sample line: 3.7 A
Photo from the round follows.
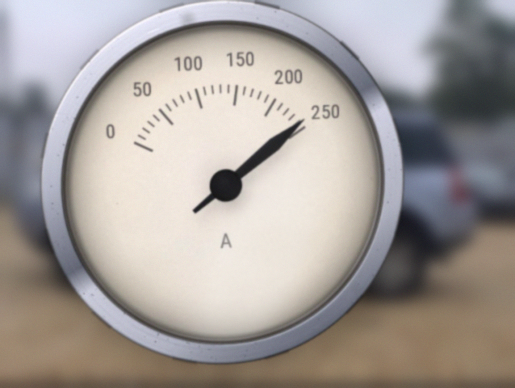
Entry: 240 A
